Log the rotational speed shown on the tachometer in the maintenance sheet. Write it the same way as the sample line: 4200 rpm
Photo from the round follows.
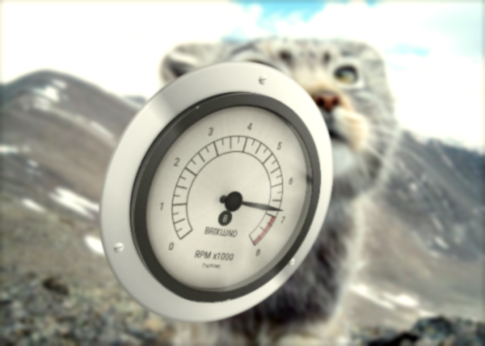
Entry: 6750 rpm
